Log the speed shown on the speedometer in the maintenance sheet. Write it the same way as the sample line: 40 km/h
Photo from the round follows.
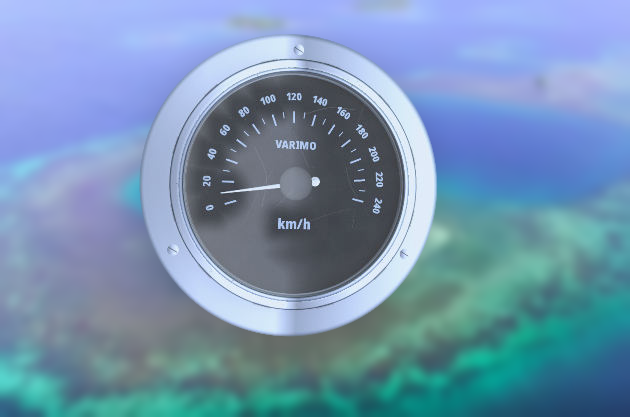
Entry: 10 km/h
